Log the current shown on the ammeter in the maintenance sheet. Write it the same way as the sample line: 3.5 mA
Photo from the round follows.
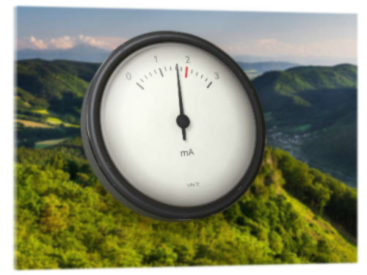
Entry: 1.6 mA
